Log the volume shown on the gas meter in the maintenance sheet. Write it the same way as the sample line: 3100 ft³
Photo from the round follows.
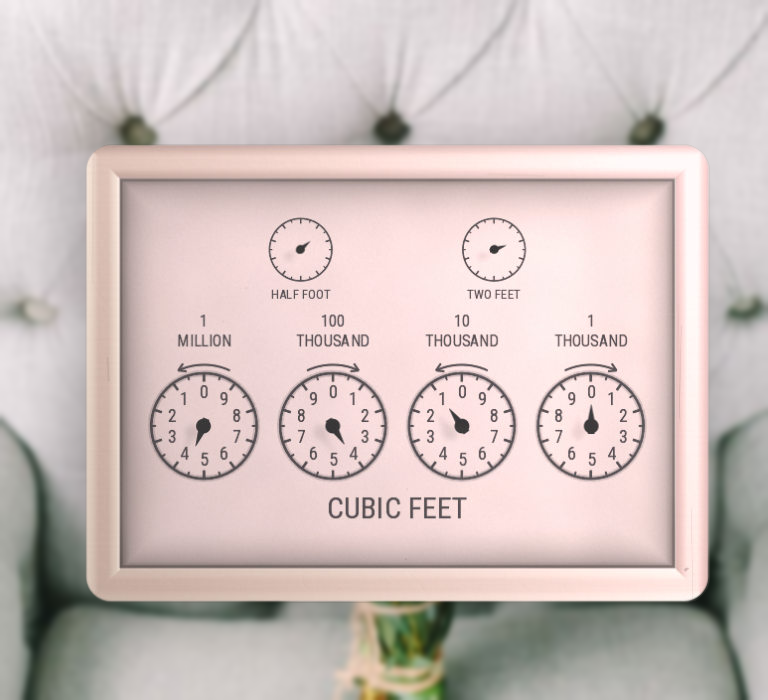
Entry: 441000 ft³
